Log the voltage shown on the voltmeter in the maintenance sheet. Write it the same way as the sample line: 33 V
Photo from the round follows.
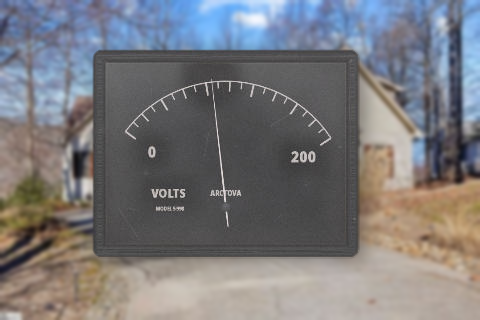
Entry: 85 V
